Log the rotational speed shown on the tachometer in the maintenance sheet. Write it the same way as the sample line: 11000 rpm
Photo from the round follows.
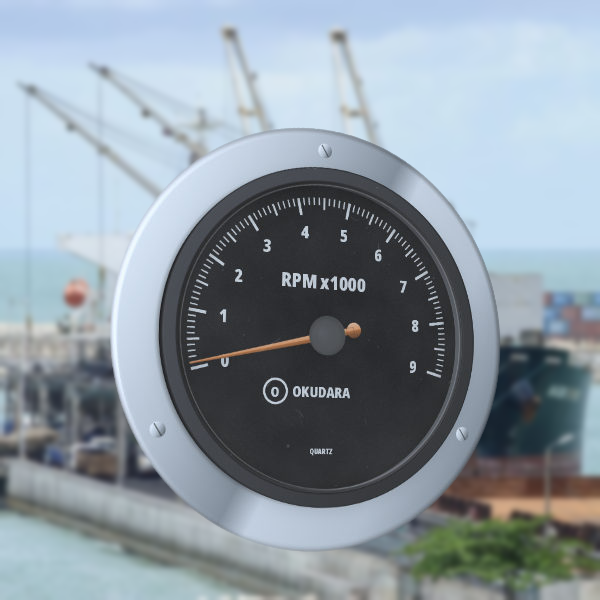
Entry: 100 rpm
